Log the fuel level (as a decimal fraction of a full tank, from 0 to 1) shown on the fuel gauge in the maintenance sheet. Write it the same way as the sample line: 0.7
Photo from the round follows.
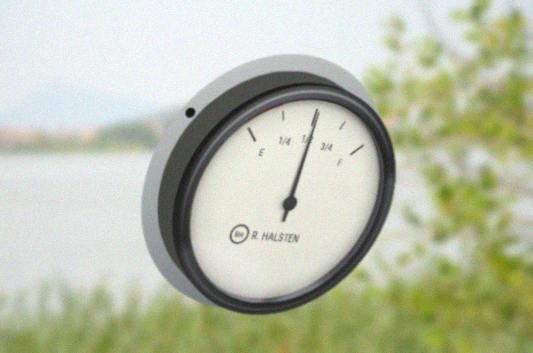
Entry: 0.5
